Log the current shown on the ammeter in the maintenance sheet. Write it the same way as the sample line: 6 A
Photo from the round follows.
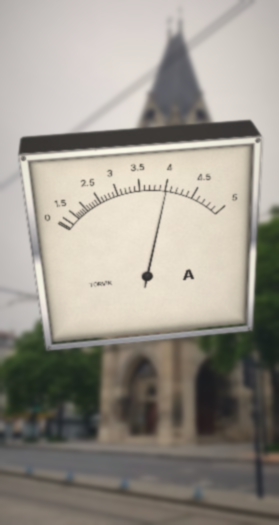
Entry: 4 A
